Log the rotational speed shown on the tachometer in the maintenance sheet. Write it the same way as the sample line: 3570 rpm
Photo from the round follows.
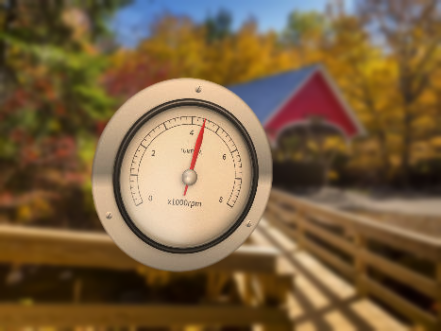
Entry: 4400 rpm
